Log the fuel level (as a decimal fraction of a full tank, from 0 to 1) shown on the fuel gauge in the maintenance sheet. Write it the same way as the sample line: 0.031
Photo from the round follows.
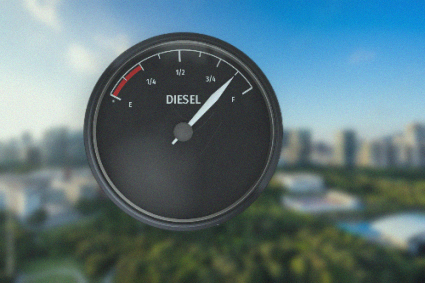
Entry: 0.875
